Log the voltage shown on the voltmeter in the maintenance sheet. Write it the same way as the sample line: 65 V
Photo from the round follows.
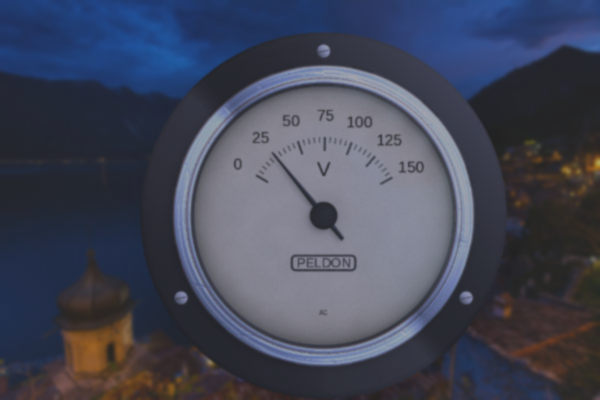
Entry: 25 V
